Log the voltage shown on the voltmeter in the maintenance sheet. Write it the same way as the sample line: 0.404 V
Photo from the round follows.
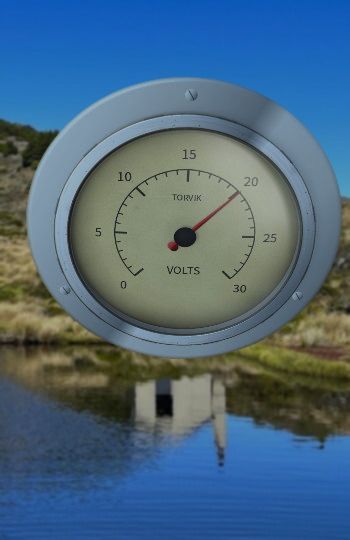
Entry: 20 V
